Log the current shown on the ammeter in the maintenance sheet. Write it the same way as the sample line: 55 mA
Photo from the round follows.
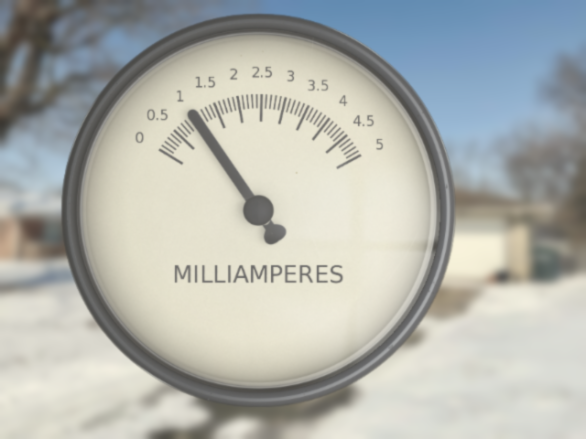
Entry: 1 mA
